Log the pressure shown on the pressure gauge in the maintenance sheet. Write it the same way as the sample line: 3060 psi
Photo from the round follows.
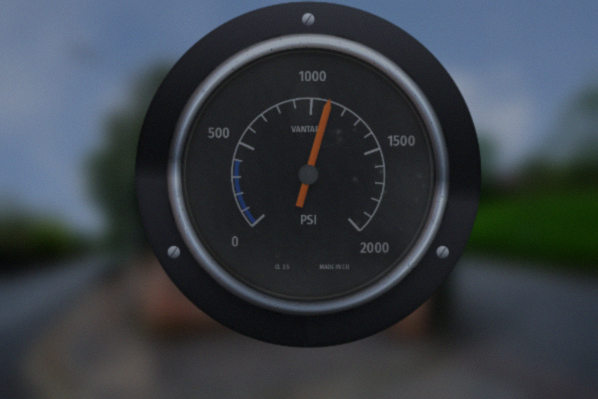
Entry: 1100 psi
